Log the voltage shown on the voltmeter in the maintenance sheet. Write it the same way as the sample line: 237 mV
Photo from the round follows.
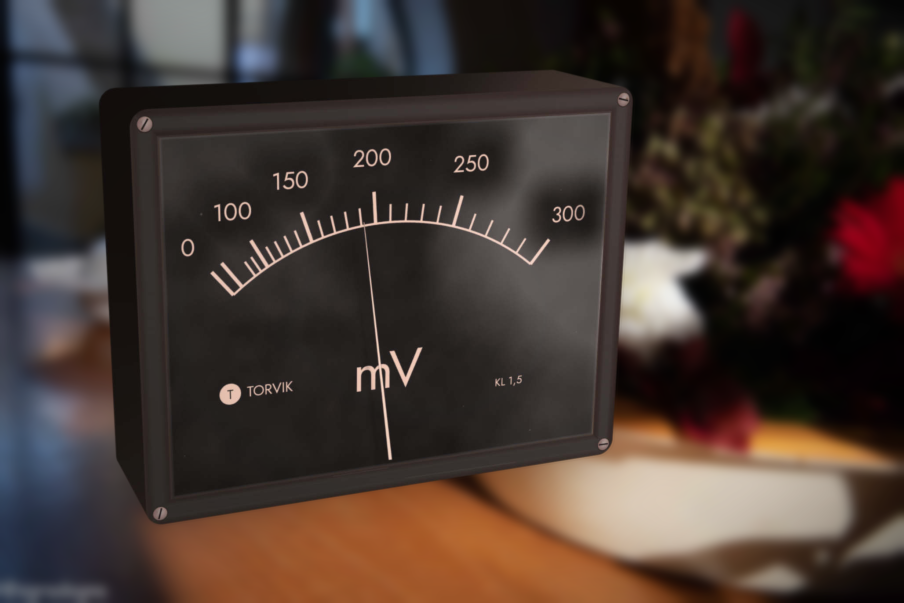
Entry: 190 mV
